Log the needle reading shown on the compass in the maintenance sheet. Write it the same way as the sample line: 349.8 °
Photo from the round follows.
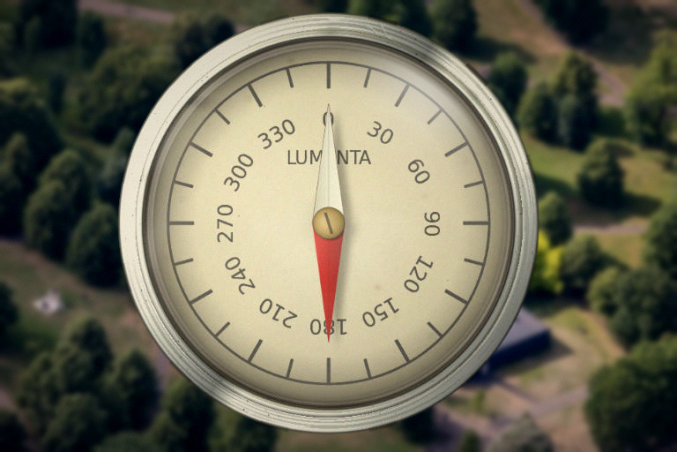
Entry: 180 °
